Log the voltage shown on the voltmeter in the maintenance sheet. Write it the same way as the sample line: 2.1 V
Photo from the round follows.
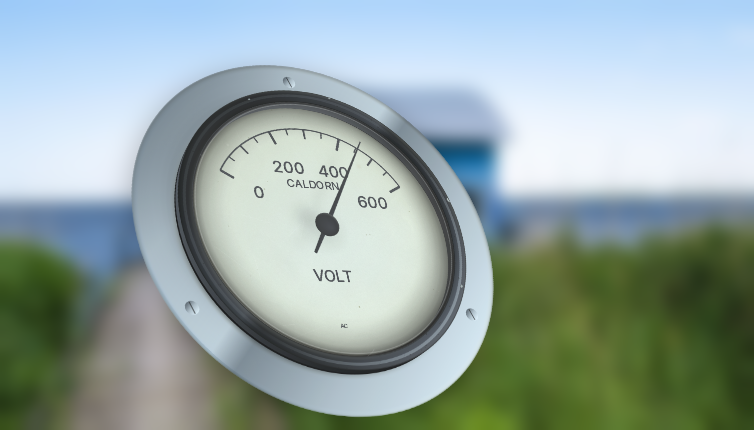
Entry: 450 V
